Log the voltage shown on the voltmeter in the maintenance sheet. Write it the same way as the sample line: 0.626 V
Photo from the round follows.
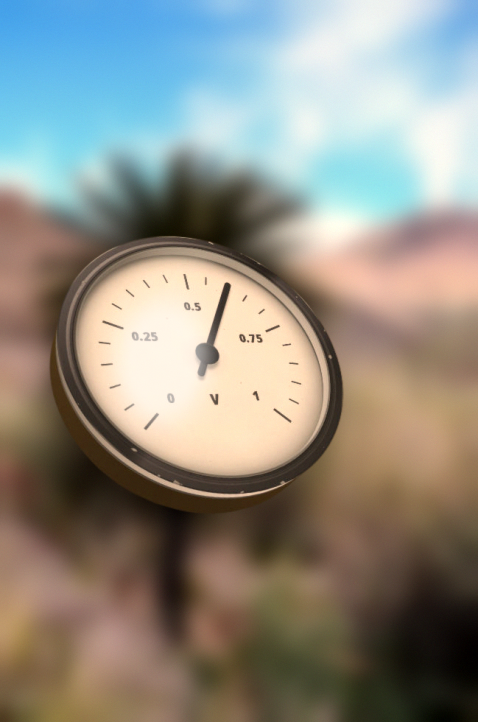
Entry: 0.6 V
